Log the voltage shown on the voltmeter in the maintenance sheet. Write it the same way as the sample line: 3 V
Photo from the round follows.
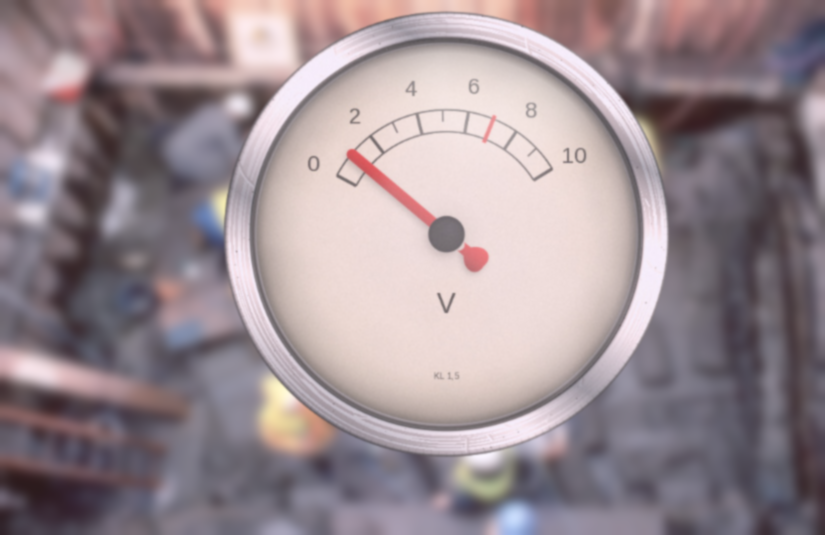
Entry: 1 V
